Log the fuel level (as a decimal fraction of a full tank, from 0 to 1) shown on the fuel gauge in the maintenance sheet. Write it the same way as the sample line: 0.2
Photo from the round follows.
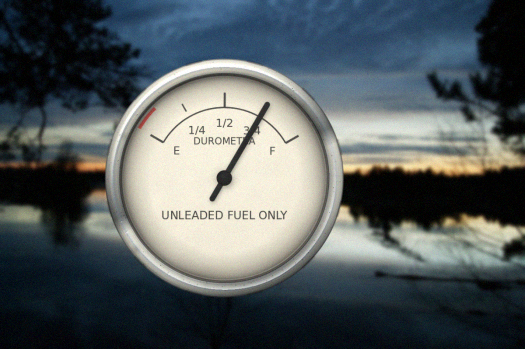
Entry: 0.75
